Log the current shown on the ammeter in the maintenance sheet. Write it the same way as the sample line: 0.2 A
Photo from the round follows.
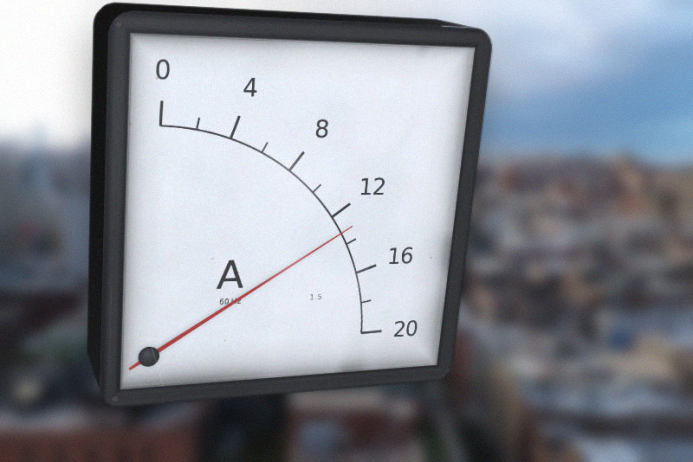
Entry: 13 A
